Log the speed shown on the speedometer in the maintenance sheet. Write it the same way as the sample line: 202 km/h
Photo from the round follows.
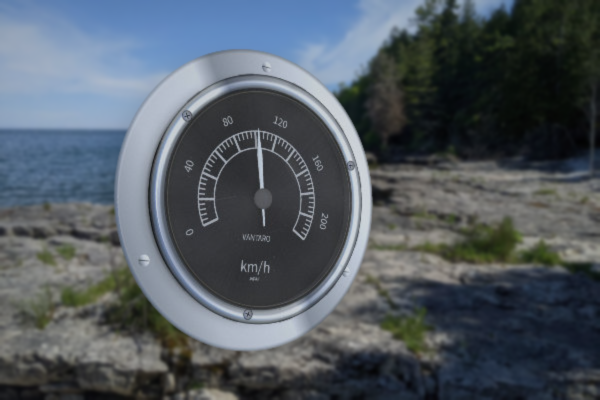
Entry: 100 km/h
